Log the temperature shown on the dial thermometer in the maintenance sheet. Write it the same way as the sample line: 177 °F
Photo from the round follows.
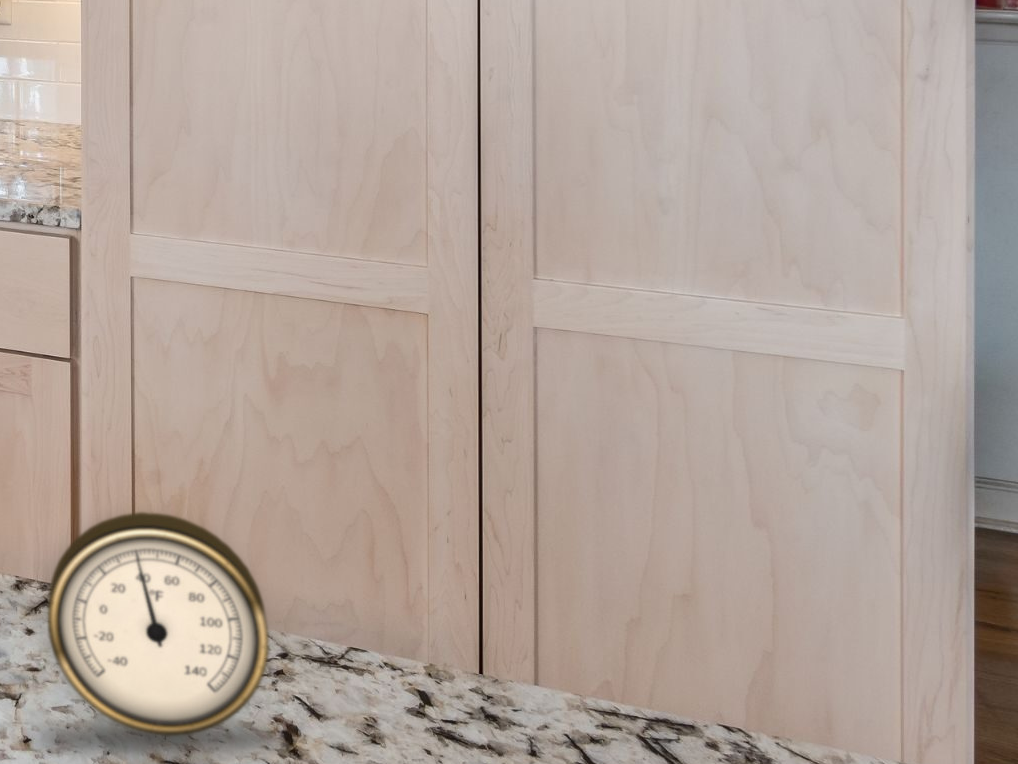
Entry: 40 °F
